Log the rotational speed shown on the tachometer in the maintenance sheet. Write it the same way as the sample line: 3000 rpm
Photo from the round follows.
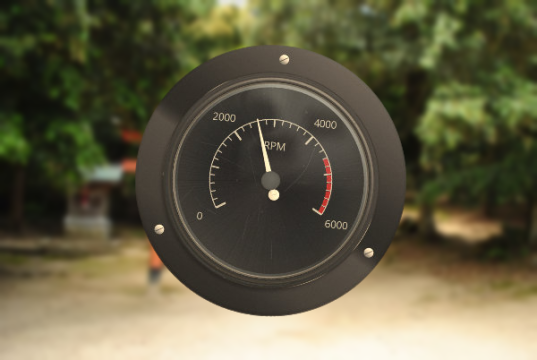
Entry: 2600 rpm
